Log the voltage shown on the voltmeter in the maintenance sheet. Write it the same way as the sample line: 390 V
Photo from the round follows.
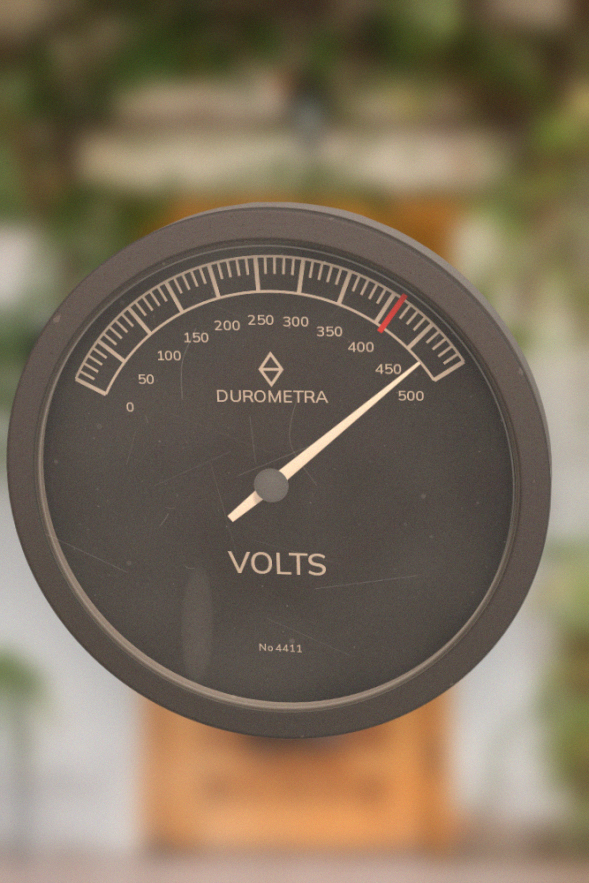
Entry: 470 V
